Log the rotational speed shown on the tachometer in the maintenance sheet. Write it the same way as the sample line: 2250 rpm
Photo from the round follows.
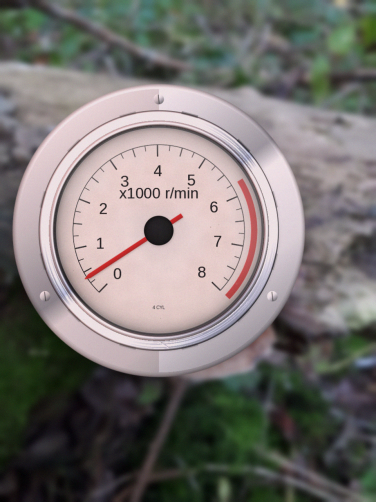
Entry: 375 rpm
